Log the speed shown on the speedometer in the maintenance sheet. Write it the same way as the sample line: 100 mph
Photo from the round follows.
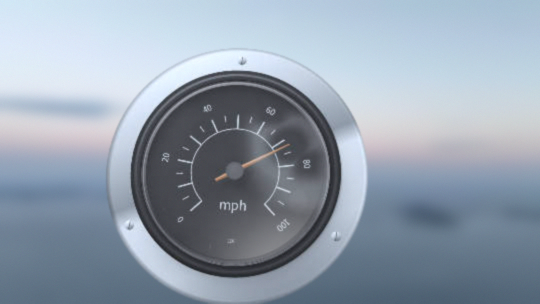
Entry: 72.5 mph
